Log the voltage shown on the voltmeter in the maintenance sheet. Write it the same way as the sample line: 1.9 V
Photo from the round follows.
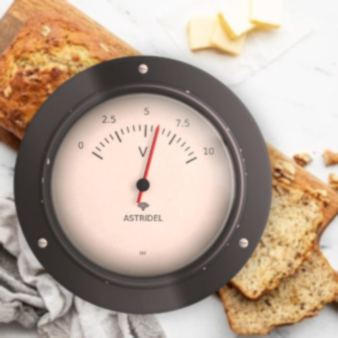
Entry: 6 V
